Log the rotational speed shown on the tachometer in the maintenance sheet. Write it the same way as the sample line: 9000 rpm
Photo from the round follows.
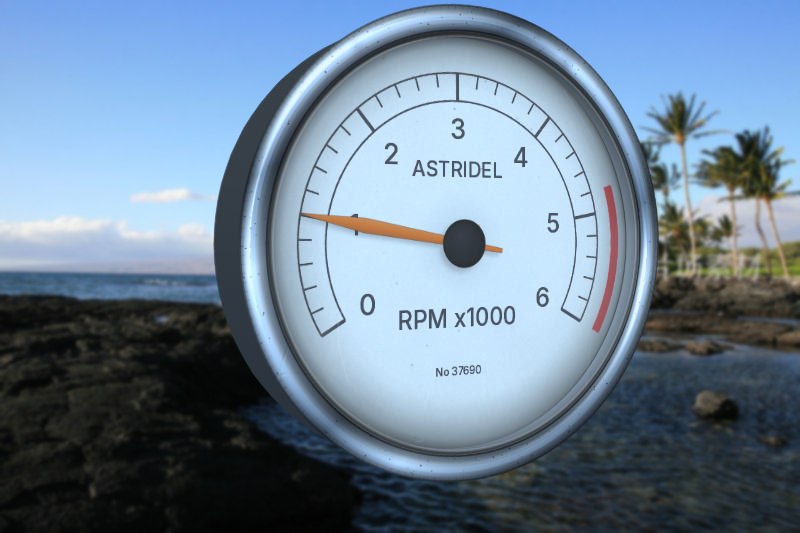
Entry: 1000 rpm
